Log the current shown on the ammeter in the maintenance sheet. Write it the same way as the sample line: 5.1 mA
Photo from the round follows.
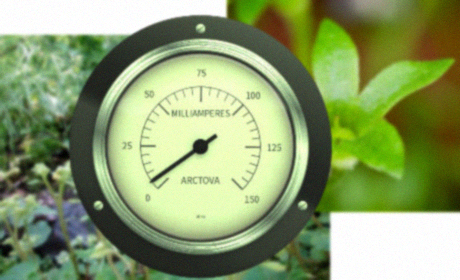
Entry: 5 mA
